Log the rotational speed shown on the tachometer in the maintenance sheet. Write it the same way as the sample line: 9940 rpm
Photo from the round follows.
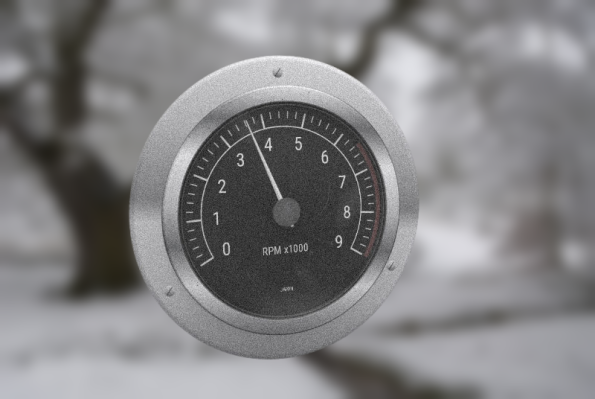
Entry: 3600 rpm
